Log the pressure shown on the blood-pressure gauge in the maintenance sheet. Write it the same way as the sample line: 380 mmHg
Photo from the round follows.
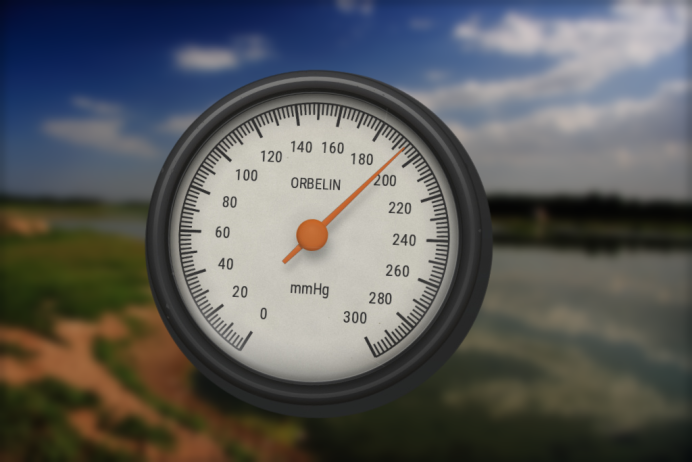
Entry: 194 mmHg
